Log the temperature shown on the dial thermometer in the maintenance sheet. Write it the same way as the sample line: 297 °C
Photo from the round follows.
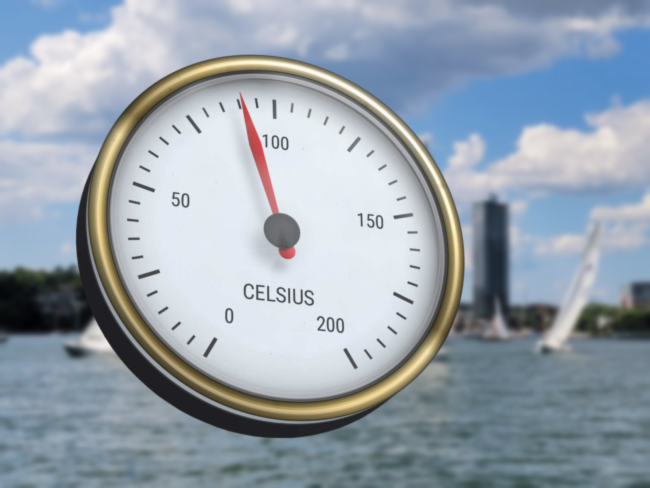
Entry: 90 °C
